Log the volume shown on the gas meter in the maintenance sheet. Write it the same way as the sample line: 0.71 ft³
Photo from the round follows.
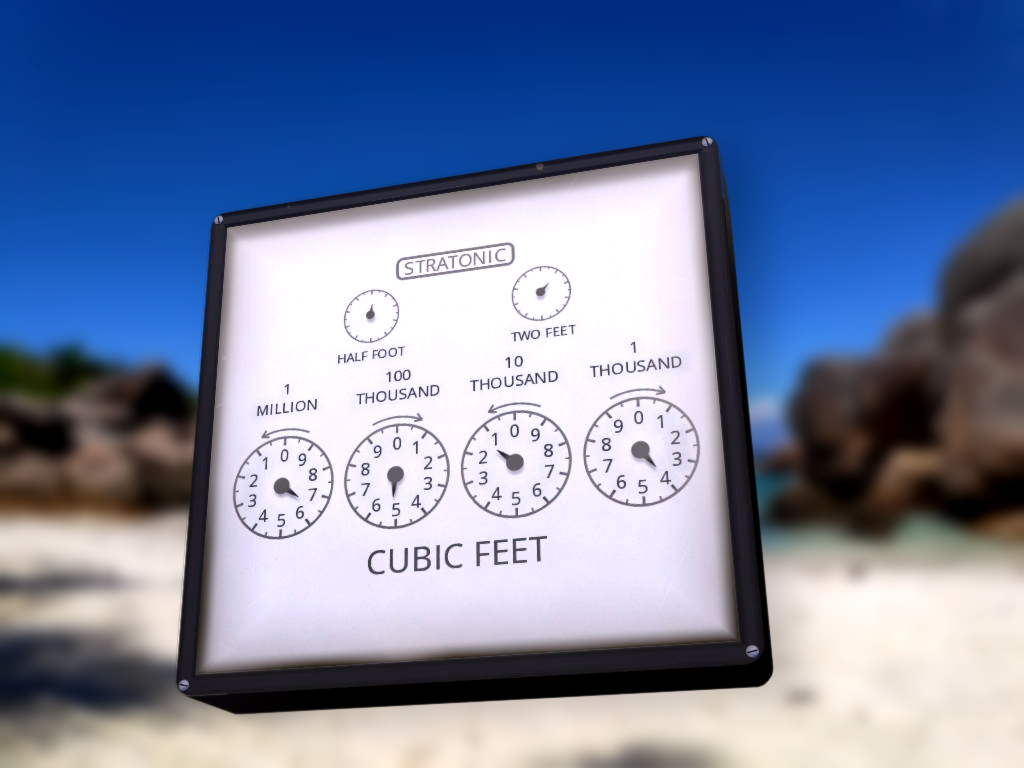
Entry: 651400 ft³
